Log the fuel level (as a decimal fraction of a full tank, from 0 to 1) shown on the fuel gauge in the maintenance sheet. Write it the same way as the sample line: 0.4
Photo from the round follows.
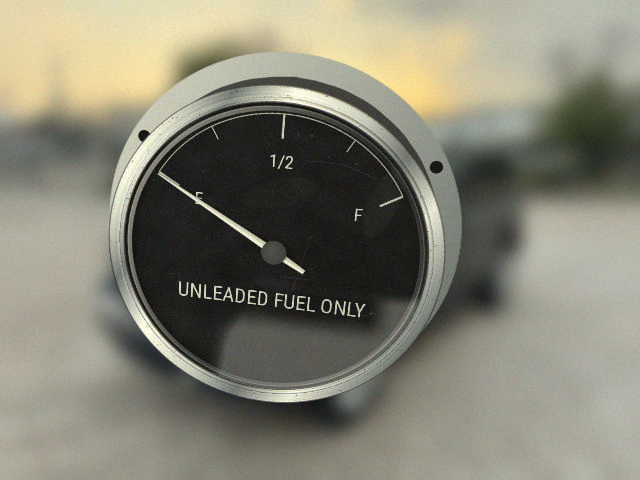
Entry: 0
